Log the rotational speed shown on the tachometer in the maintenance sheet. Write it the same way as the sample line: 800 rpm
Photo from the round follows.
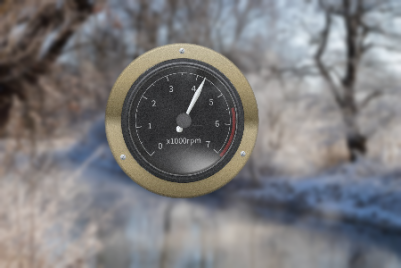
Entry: 4250 rpm
